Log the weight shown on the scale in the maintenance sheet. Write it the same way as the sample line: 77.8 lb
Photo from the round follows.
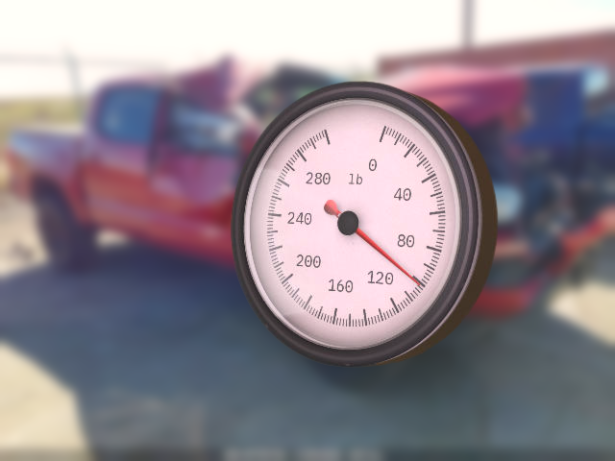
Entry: 100 lb
